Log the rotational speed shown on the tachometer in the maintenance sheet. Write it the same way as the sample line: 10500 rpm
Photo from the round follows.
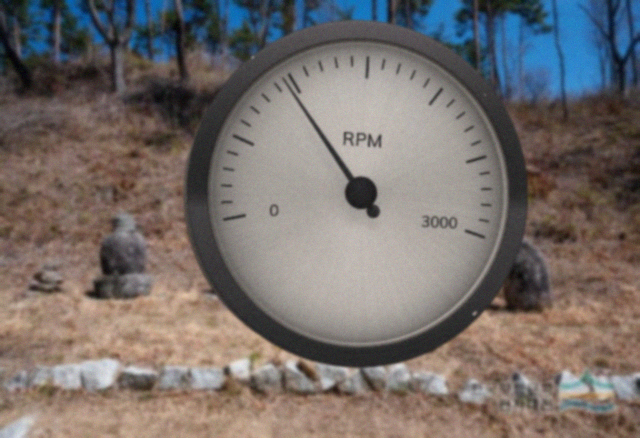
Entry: 950 rpm
